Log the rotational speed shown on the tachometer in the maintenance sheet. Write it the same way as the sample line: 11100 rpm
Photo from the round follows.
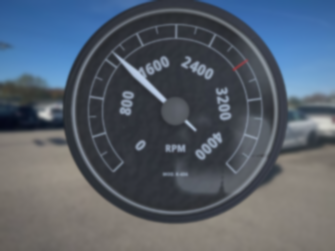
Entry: 1300 rpm
